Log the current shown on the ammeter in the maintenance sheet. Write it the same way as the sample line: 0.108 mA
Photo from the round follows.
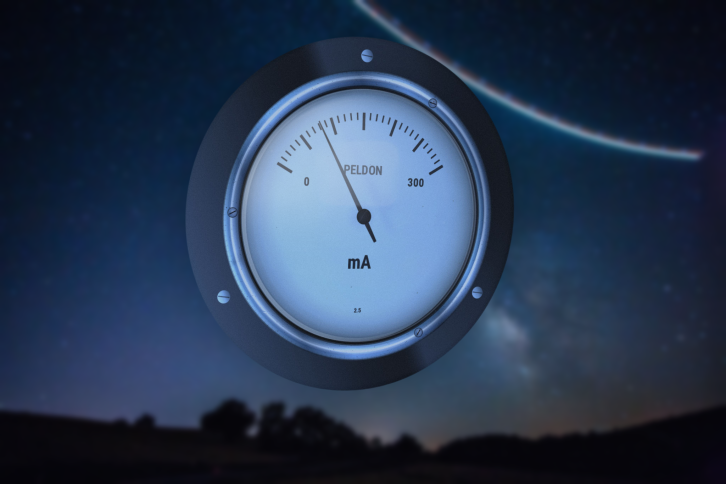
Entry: 80 mA
